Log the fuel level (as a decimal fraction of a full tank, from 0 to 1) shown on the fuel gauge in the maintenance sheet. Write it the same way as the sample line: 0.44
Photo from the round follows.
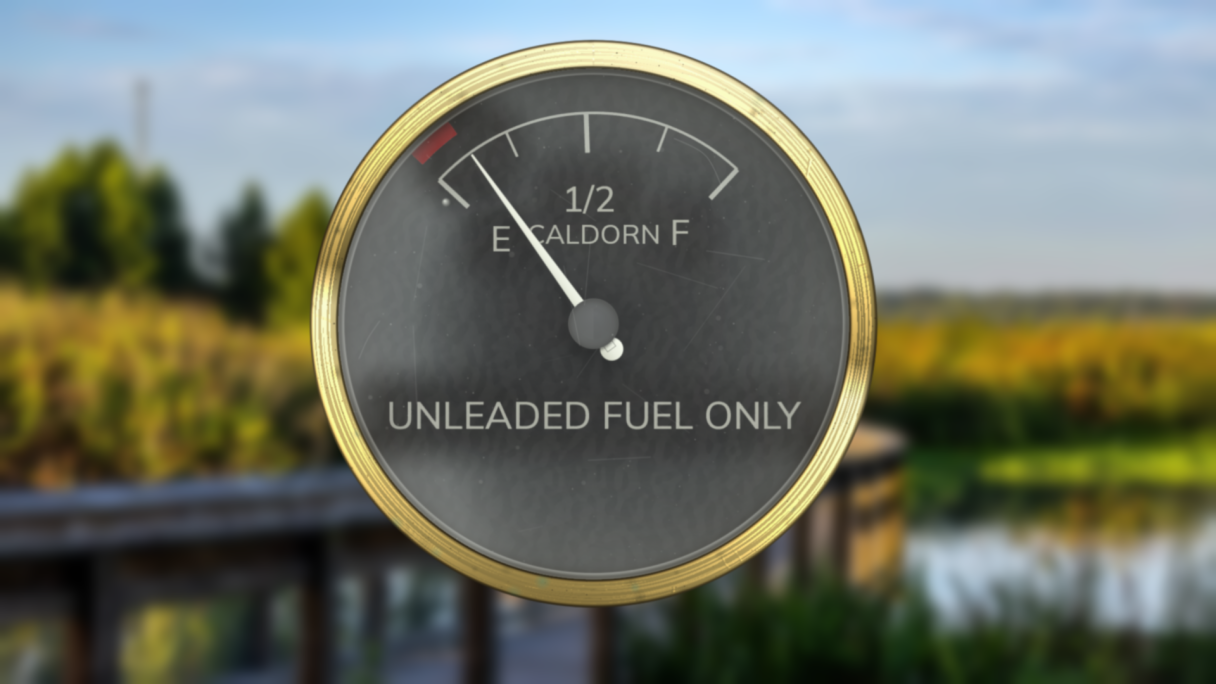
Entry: 0.125
